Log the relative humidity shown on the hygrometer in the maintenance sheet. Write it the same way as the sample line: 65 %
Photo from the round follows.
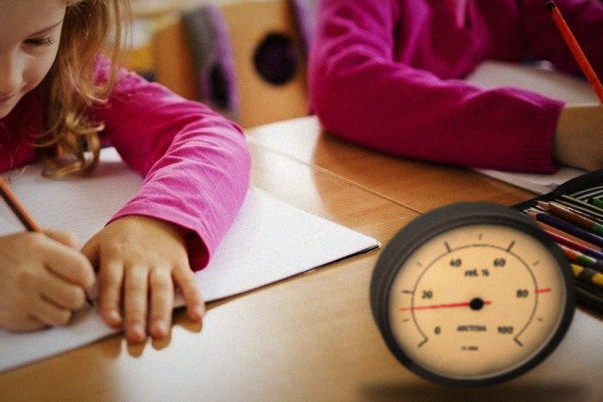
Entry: 15 %
